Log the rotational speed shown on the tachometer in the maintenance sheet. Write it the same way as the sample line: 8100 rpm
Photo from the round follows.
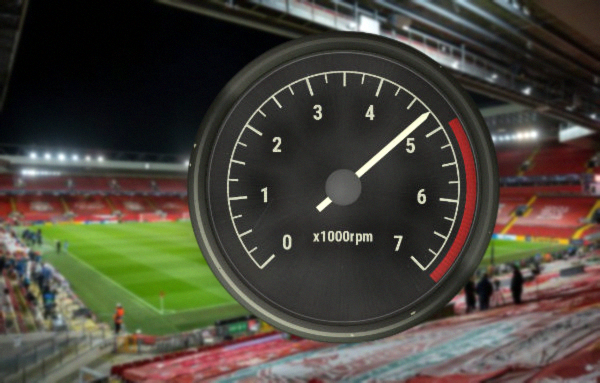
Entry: 4750 rpm
